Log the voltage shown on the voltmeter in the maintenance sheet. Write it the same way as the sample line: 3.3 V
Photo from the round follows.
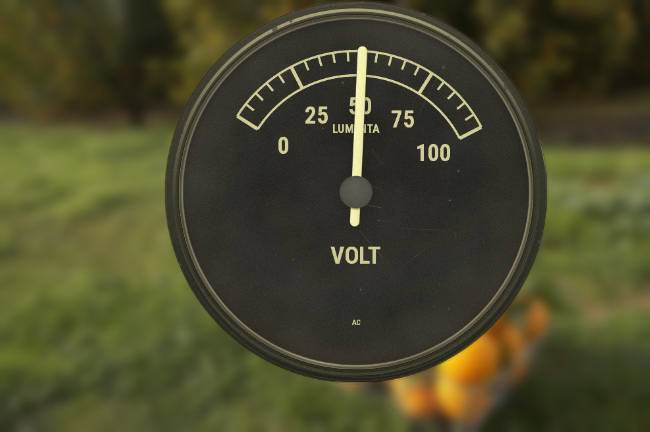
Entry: 50 V
